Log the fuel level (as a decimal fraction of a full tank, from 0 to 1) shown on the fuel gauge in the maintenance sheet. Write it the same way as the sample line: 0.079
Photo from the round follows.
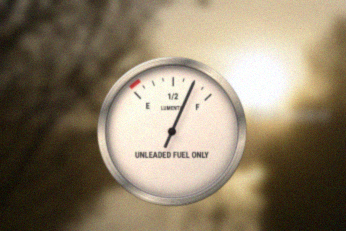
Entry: 0.75
